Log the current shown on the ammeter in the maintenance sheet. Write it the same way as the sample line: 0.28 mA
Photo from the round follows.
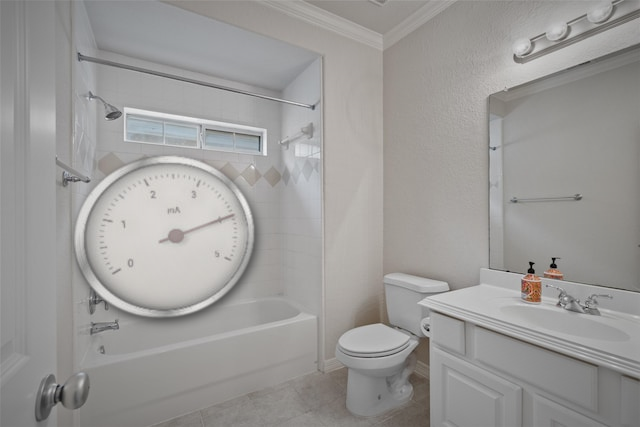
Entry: 4 mA
